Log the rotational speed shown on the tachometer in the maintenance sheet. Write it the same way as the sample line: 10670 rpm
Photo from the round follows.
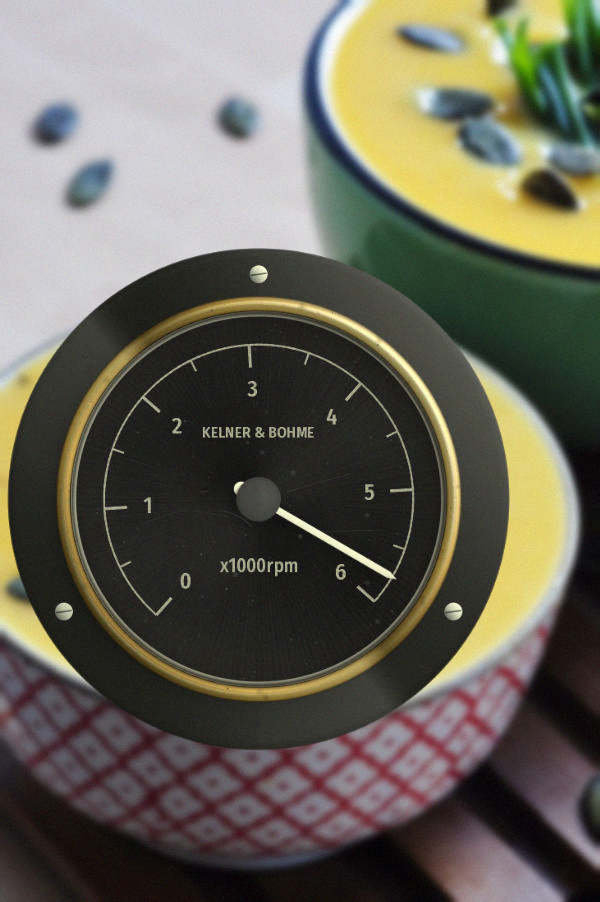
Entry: 5750 rpm
